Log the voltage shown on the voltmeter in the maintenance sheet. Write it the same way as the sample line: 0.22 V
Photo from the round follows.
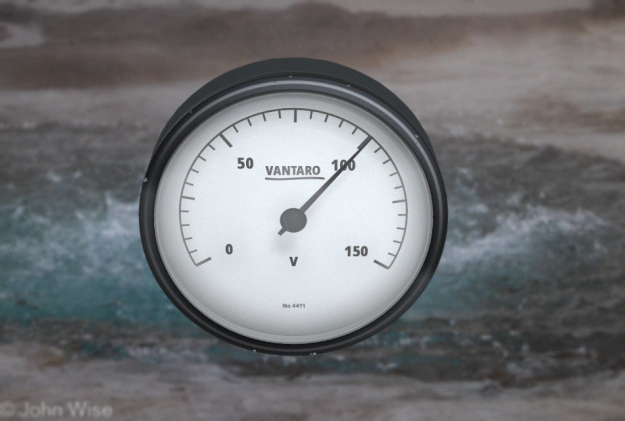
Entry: 100 V
